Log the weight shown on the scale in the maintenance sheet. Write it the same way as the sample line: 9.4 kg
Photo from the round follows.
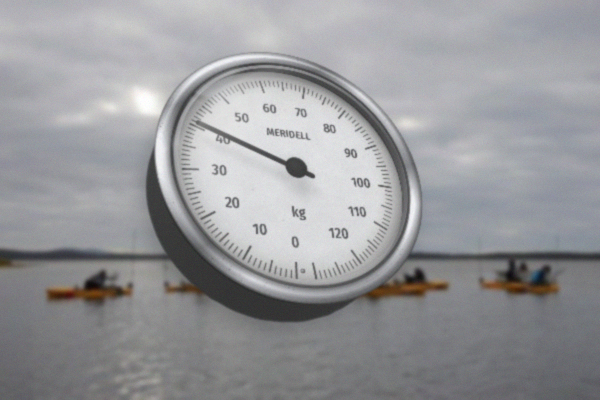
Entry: 40 kg
